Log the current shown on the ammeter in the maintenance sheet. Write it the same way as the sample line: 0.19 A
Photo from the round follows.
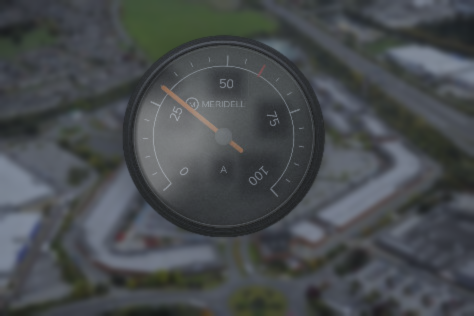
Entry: 30 A
